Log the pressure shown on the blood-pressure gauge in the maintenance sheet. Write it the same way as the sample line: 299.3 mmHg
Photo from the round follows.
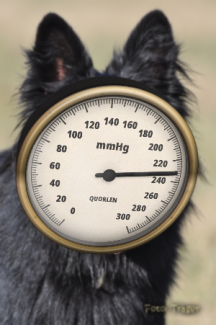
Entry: 230 mmHg
